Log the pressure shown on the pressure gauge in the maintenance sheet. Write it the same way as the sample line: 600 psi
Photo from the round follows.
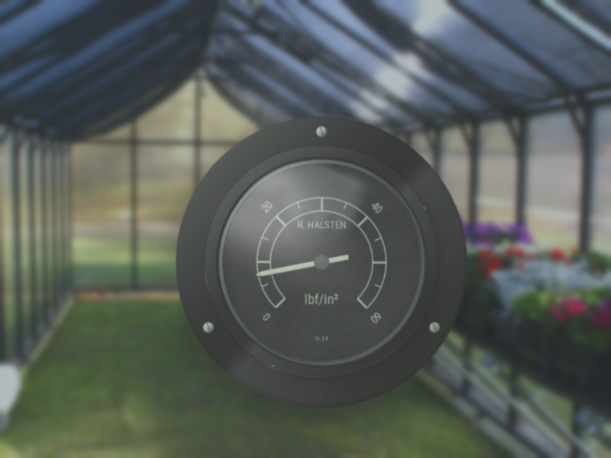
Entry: 7.5 psi
